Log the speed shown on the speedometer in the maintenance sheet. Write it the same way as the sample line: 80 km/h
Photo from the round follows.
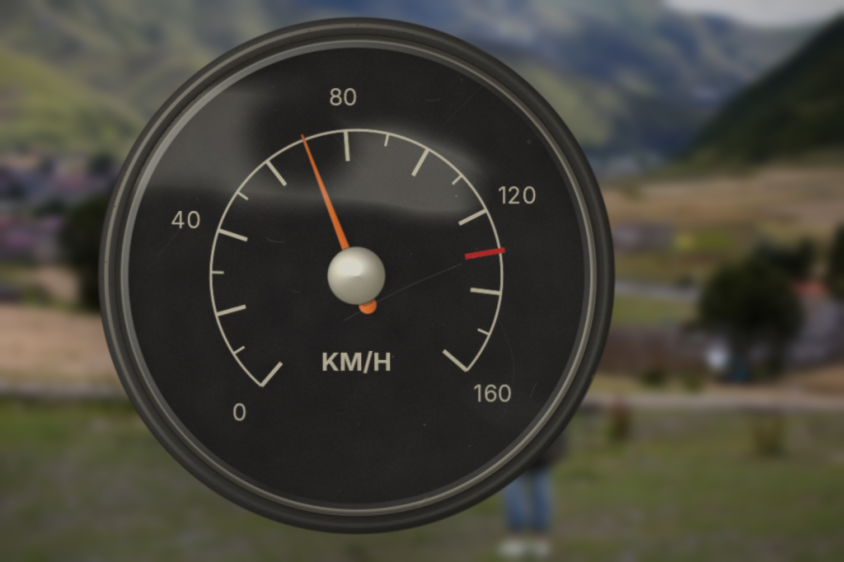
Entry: 70 km/h
